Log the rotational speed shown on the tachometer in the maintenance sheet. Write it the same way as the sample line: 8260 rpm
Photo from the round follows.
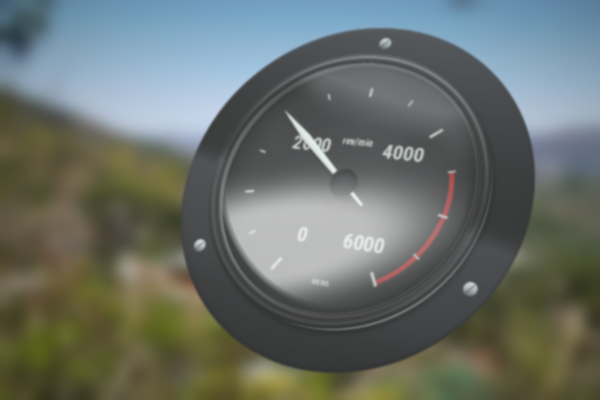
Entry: 2000 rpm
